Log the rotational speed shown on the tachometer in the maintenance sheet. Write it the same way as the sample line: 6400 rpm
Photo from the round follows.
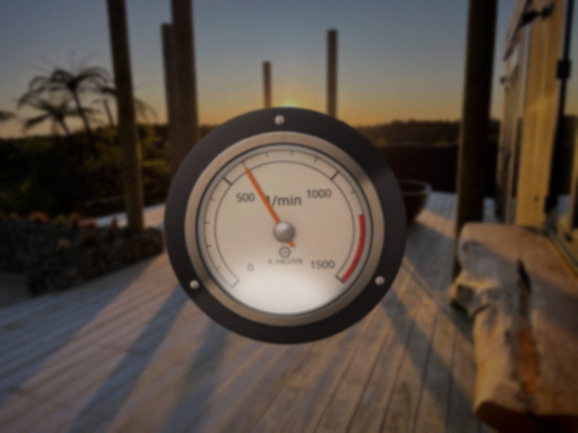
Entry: 600 rpm
